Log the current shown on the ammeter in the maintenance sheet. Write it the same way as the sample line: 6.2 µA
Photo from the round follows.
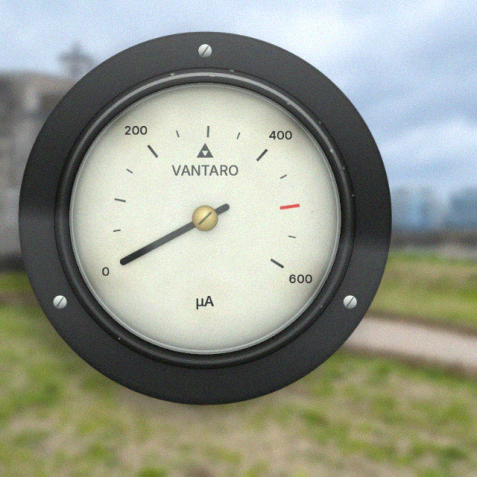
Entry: 0 µA
